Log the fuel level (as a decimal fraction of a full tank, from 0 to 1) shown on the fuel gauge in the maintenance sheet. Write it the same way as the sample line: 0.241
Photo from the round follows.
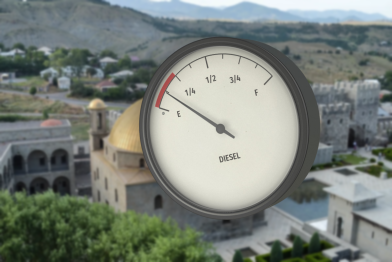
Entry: 0.125
